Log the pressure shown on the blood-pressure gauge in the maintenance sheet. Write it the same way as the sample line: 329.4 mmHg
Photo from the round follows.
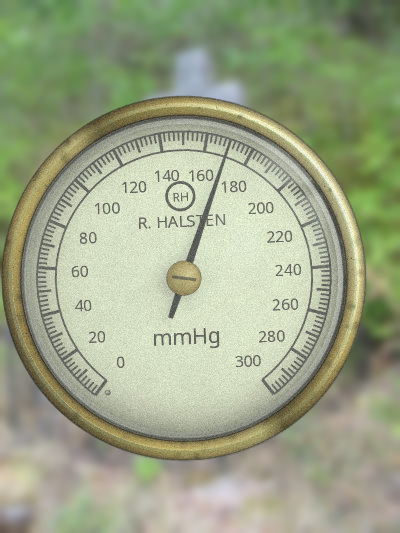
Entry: 170 mmHg
